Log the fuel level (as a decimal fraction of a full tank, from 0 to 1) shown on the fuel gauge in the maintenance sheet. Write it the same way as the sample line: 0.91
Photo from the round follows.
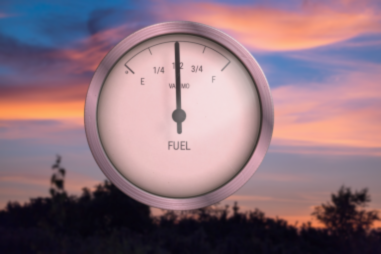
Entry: 0.5
